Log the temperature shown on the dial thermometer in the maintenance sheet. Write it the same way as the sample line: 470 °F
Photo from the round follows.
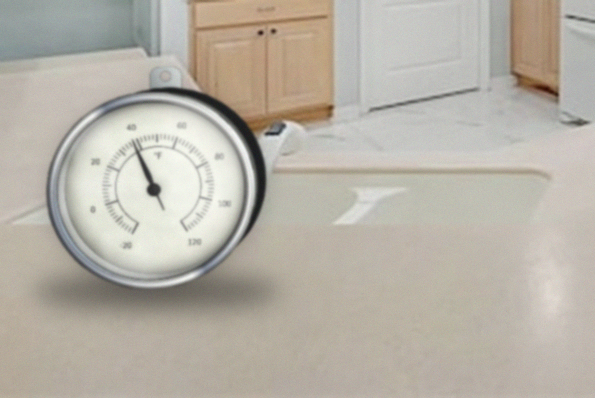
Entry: 40 °F
